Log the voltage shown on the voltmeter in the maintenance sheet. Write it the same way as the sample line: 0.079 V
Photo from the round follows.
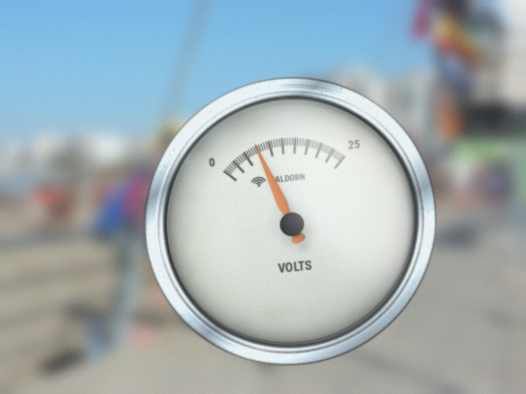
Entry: 7.5 V
